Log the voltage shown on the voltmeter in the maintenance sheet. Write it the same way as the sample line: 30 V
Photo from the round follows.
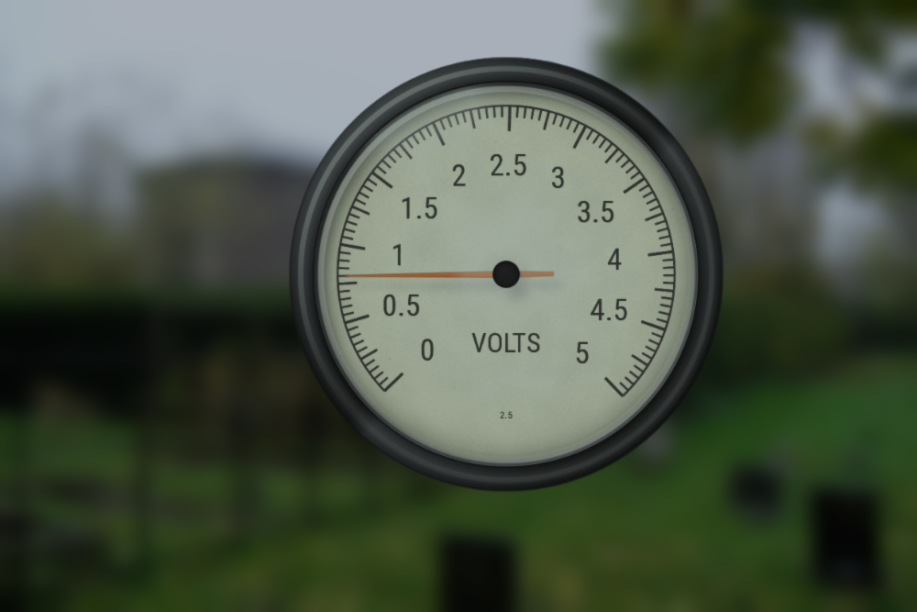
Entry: 0.8 V
